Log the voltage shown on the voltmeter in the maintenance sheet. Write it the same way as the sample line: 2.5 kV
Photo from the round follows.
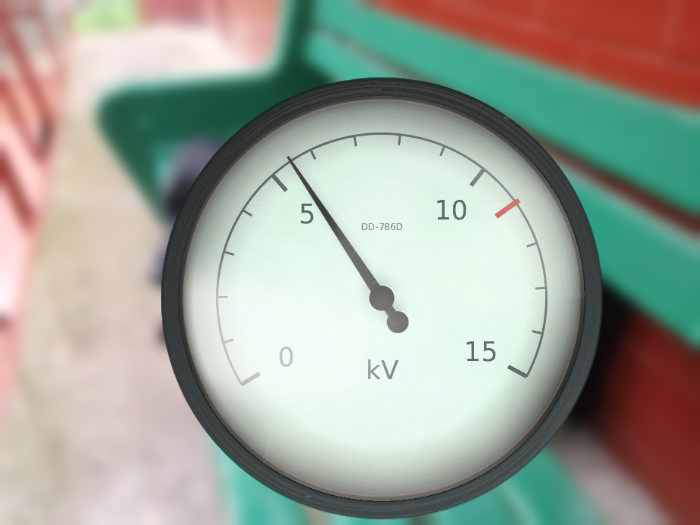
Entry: 5.5 kV
